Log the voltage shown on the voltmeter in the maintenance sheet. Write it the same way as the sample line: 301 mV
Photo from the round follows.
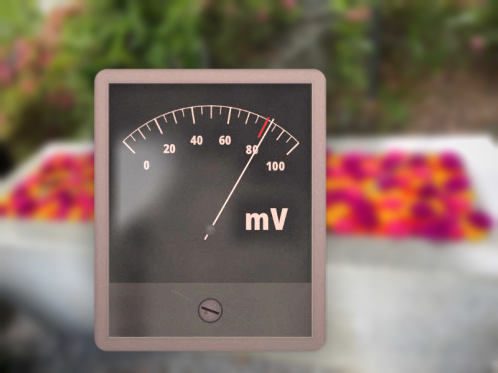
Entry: 82.5 mV
